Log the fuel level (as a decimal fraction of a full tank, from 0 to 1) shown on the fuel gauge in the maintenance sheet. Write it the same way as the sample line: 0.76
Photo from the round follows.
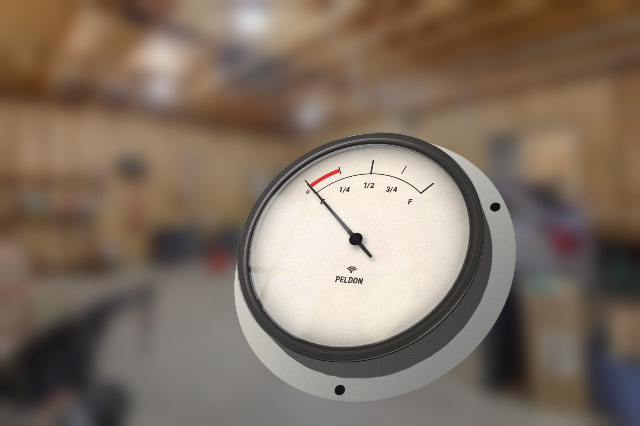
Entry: 0
